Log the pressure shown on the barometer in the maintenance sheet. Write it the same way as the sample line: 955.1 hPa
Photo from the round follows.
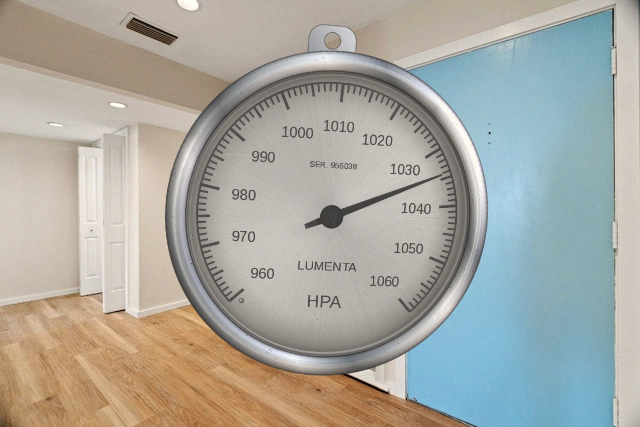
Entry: 1034 hPa
